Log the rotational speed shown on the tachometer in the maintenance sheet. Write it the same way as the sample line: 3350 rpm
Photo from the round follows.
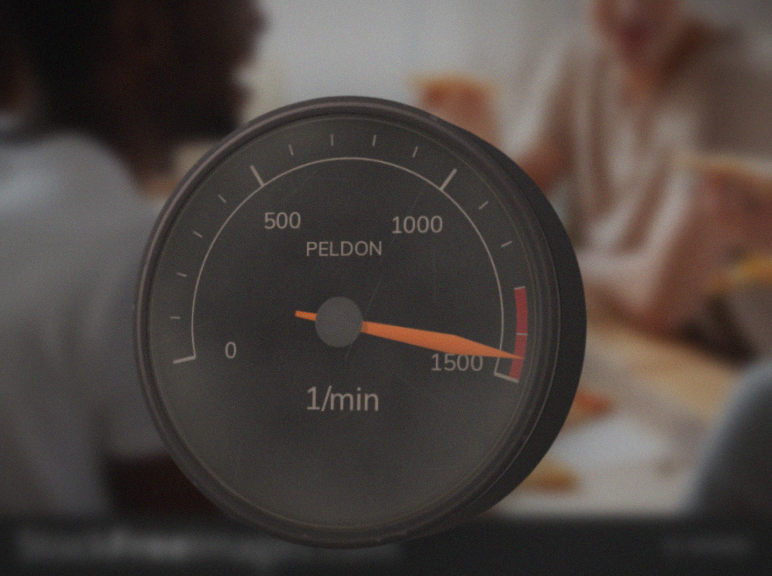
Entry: 1450 rpm
